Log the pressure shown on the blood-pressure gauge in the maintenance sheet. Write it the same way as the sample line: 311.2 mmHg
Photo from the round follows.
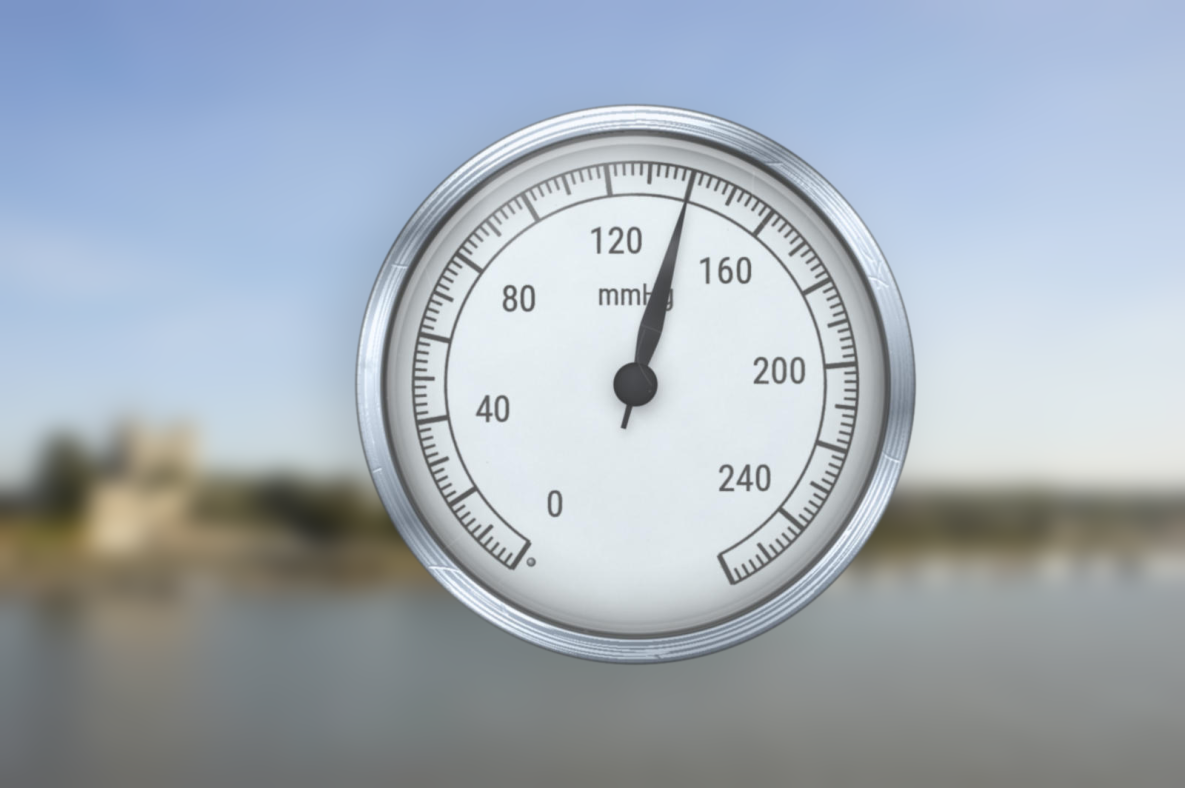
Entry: 140 mmHg
